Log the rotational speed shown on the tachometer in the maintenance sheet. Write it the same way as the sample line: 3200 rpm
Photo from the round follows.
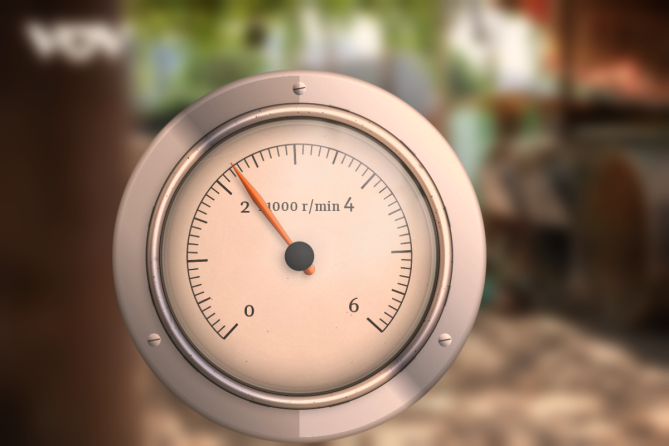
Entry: 2250 rpm
